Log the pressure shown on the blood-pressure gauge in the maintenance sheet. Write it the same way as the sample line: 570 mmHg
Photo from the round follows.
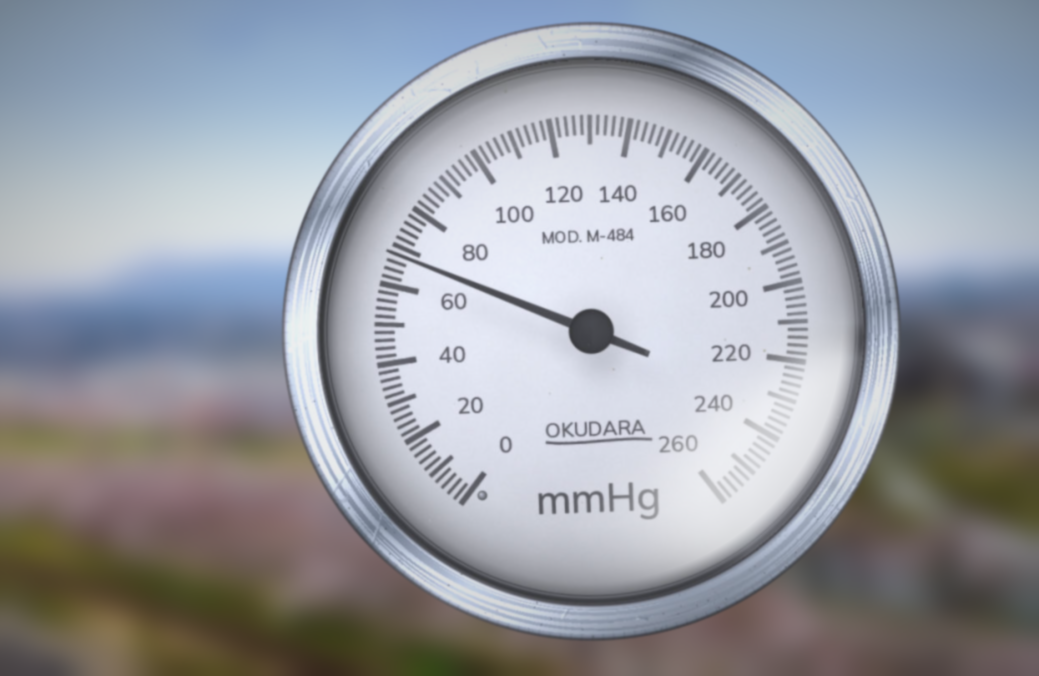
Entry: 68 mmHg
